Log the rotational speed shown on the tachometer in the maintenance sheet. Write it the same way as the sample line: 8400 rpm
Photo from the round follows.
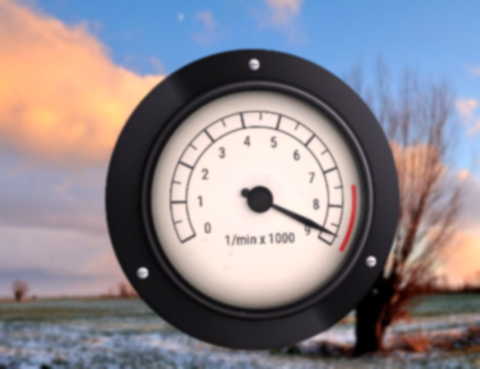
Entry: 8750 rpm
